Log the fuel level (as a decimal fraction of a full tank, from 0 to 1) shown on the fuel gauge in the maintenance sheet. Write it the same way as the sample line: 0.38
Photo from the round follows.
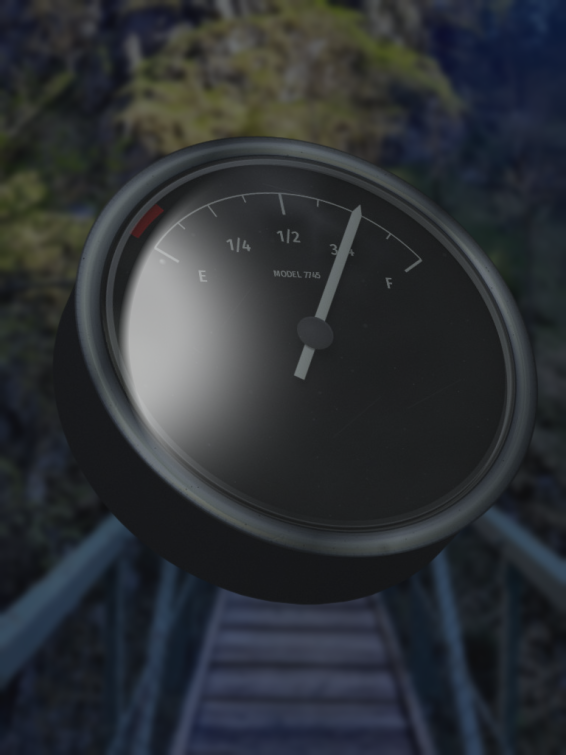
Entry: 0.75
